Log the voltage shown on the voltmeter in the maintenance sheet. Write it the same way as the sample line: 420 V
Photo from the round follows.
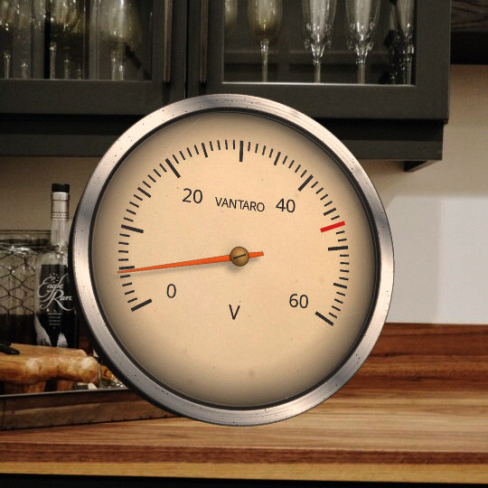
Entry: 4.5 V
